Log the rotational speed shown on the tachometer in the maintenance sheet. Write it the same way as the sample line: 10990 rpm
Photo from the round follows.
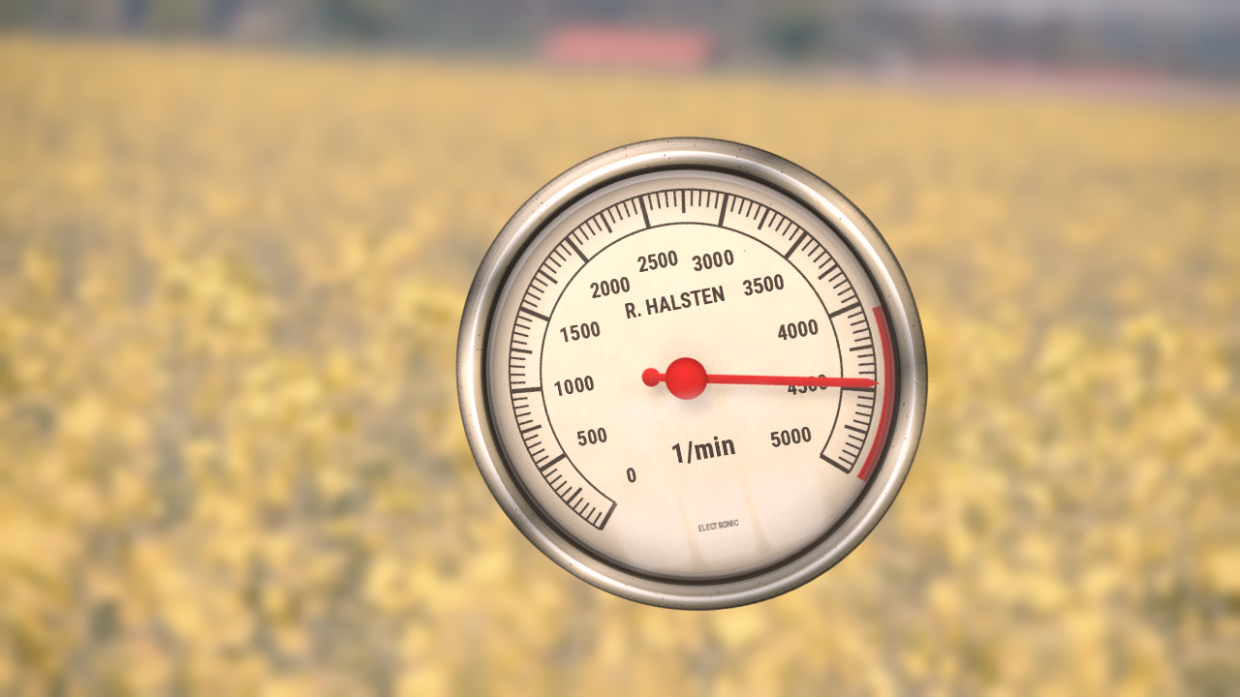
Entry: 4450 rpm
